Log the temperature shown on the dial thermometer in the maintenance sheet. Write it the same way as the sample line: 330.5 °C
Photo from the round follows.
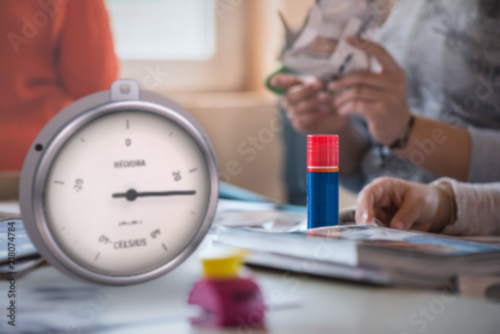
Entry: 25 °C
